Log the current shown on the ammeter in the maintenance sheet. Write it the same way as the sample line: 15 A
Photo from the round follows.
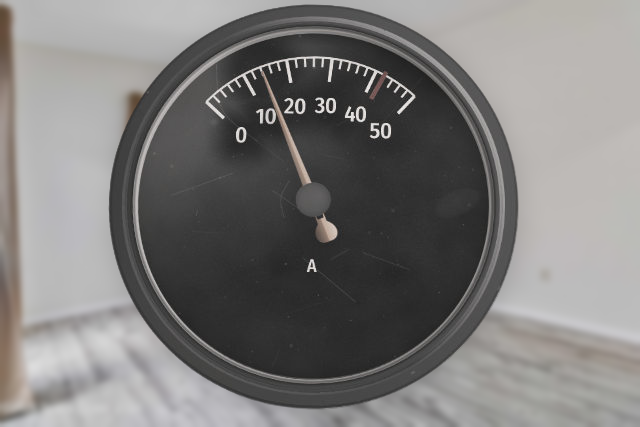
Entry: 14 A
